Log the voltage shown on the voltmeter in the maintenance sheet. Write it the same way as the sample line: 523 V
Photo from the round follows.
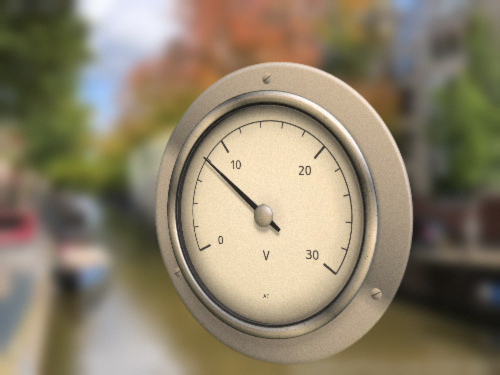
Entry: 8 V
